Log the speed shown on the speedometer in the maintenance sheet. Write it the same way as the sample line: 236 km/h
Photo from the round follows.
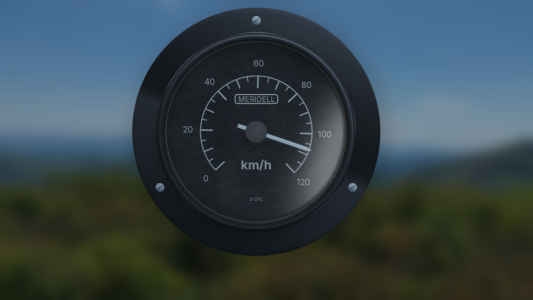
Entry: 107.5 km/h
